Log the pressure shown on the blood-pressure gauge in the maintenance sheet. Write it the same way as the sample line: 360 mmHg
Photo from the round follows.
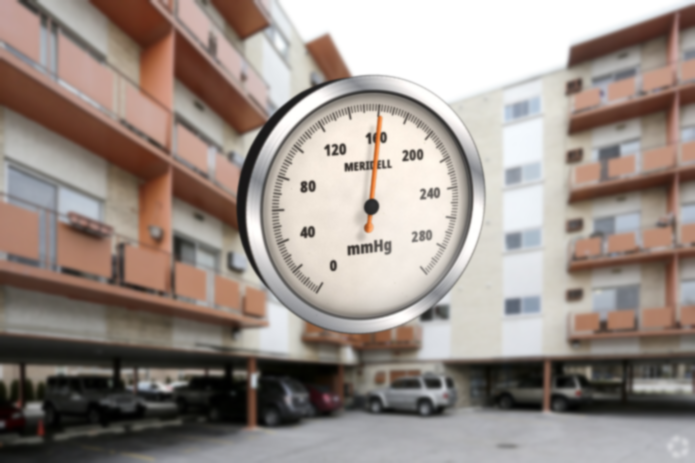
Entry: 160 mmHg
